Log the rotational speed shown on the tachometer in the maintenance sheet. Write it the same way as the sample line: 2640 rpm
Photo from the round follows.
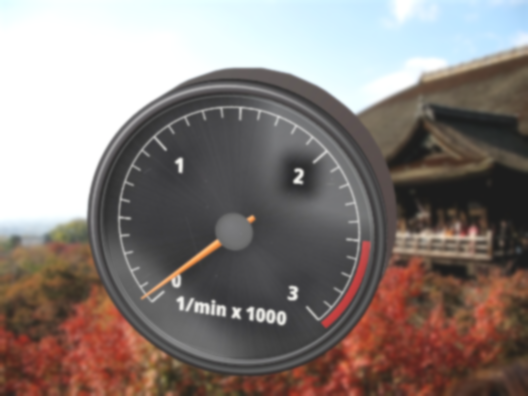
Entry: 50 rpm
